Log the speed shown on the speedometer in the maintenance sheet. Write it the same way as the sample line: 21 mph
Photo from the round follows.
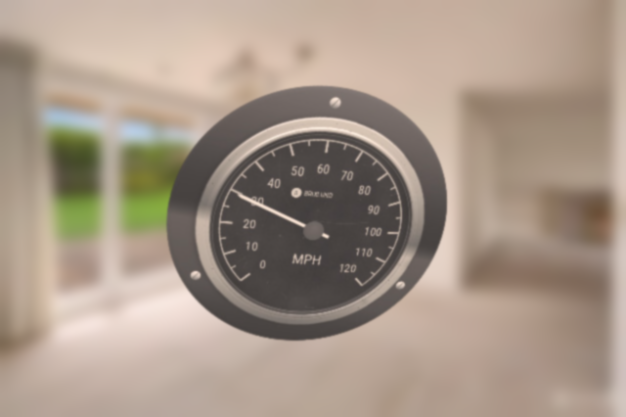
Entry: 30 mph
